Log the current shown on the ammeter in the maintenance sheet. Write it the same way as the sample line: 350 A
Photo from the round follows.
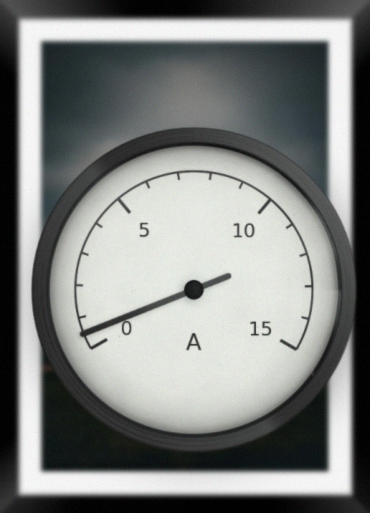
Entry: 0.5 A
